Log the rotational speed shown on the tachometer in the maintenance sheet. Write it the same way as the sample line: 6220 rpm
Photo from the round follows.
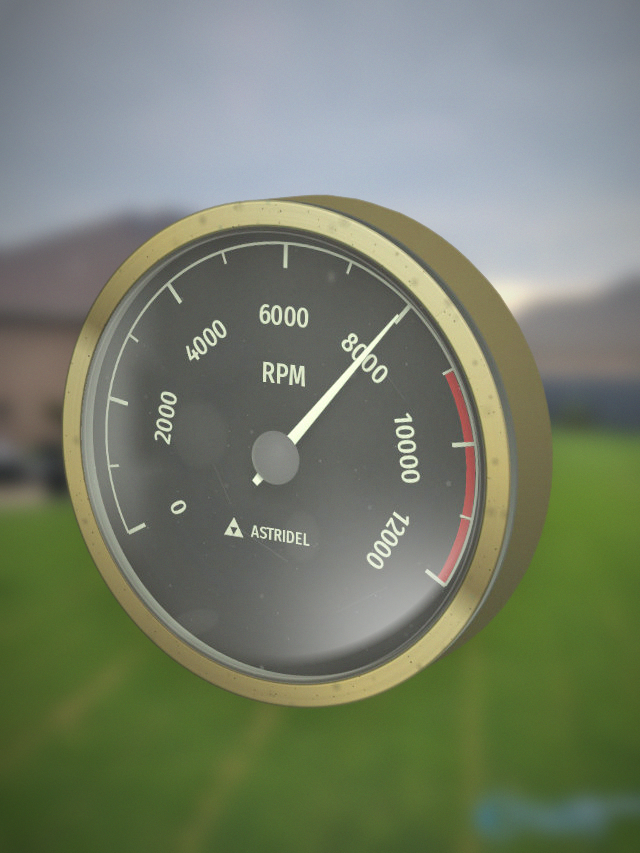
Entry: 8000 rpm
